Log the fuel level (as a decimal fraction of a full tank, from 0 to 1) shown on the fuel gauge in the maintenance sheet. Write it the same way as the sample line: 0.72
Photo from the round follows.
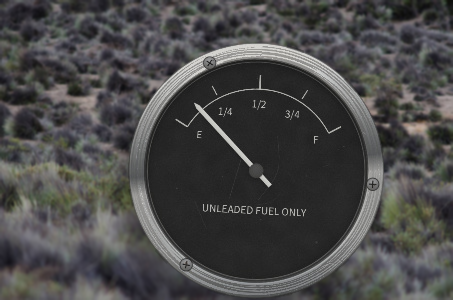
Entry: 0.125
